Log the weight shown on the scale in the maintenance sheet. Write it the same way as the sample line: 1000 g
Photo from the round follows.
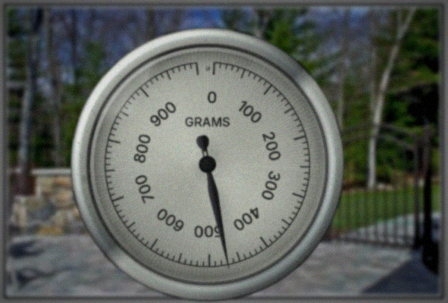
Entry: 470 g
